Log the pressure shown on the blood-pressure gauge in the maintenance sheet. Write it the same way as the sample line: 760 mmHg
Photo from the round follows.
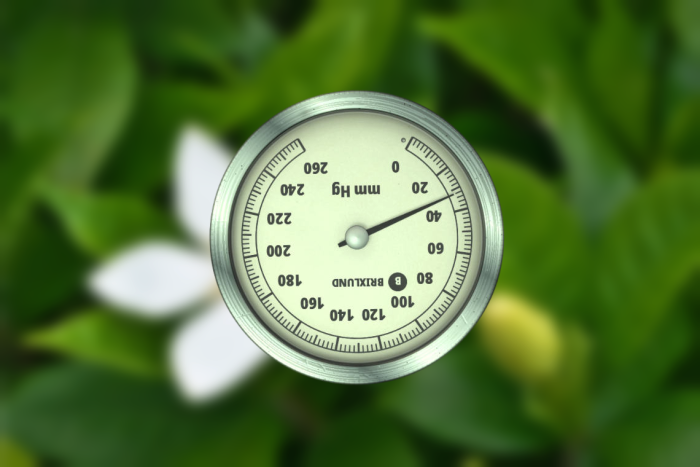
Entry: 32 mmHg
